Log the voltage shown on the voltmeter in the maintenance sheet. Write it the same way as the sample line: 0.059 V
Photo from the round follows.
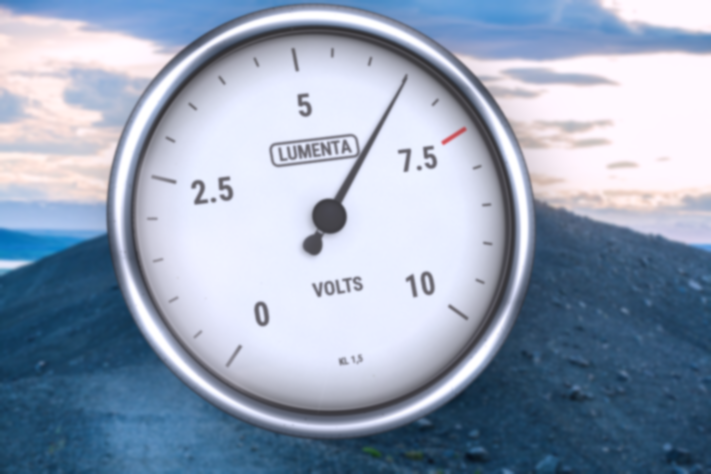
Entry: 6.5 V
